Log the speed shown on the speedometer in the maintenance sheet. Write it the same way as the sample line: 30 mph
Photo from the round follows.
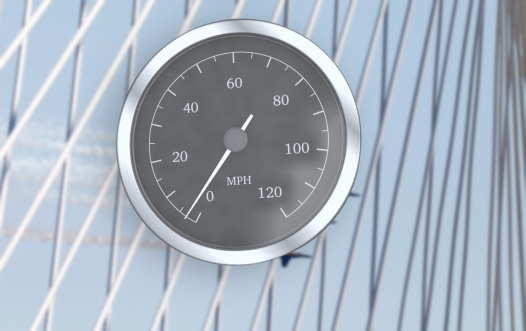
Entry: 2.5 mph
